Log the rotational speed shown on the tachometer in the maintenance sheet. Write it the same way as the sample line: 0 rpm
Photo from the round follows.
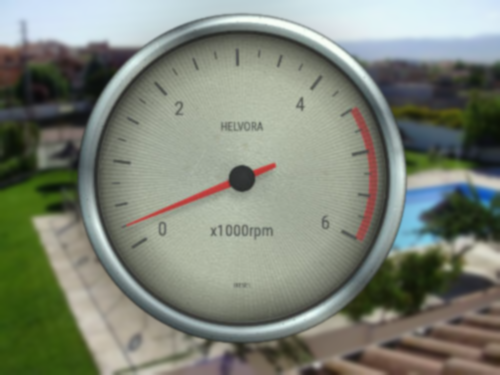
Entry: 250 rpm
